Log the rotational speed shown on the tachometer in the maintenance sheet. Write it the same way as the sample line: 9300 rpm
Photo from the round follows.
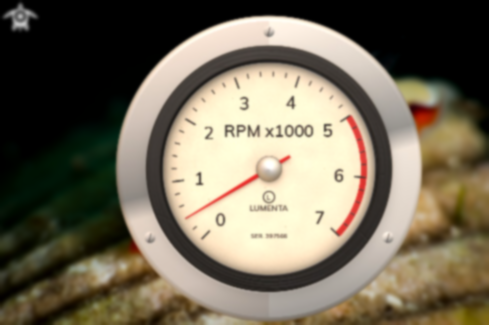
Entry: 400 rpm
